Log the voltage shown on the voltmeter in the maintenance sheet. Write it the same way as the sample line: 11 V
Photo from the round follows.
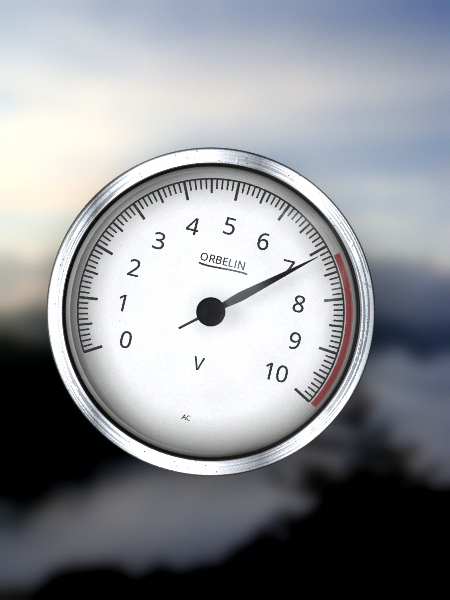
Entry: 7.1 V
